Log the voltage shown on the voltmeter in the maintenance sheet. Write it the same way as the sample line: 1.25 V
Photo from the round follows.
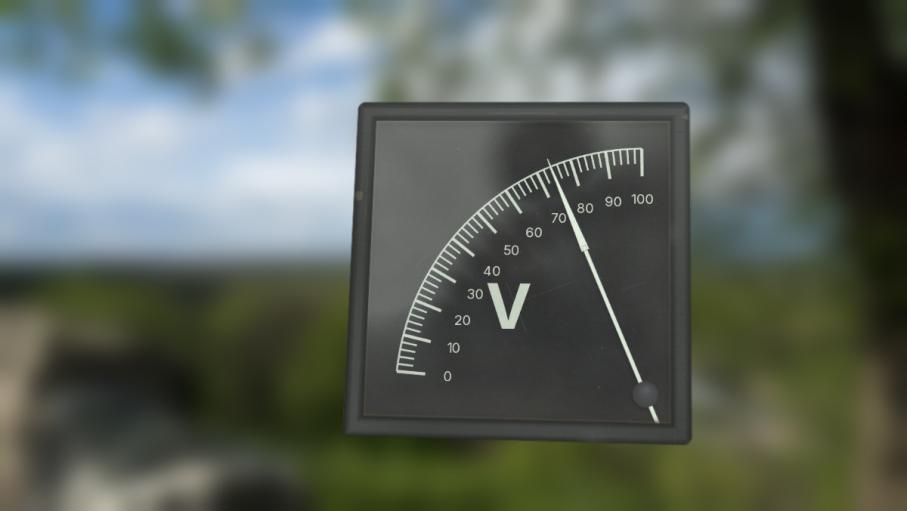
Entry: 74 V
